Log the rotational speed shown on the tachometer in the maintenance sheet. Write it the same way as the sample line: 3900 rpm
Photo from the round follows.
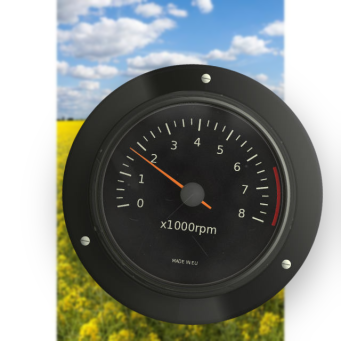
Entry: 1750 rpm
